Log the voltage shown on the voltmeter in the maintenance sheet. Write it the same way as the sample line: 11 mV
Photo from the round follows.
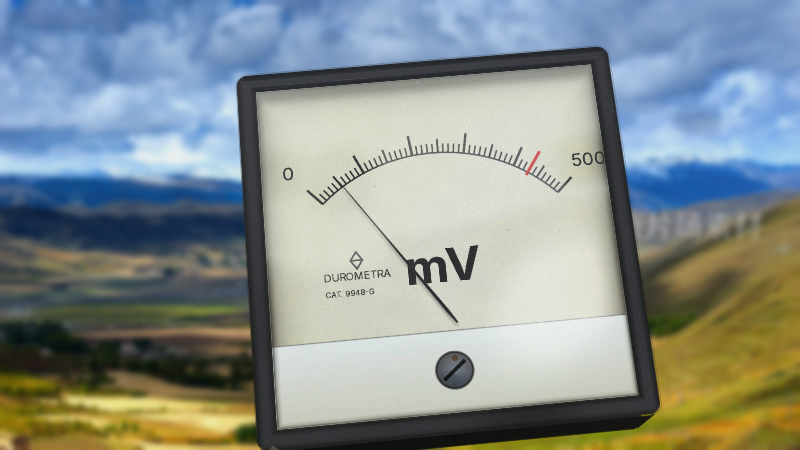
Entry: 50 mV
